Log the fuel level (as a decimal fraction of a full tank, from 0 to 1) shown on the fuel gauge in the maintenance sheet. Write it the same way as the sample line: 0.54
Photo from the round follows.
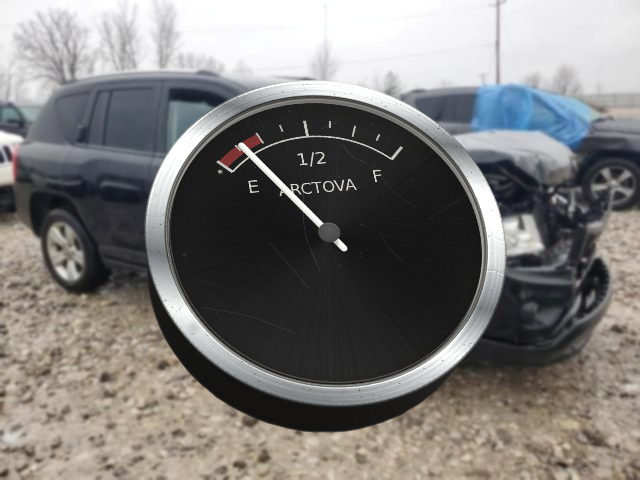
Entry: 0.125
